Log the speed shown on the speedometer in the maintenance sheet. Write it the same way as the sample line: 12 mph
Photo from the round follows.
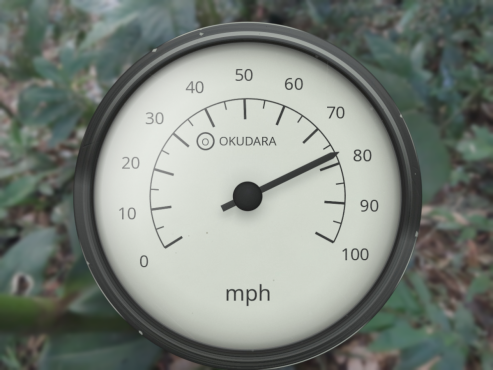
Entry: 77.5 mph
